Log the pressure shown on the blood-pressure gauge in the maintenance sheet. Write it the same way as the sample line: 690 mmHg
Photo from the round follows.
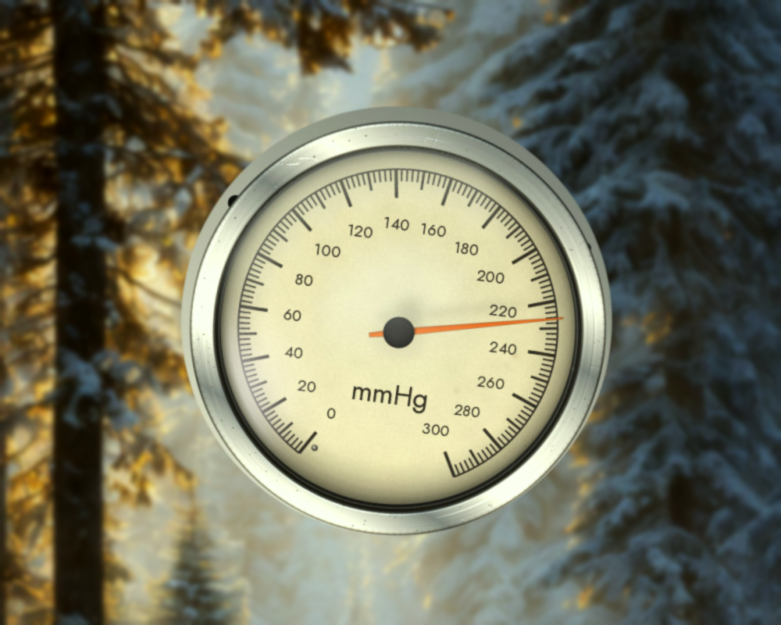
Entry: 226 mmHg
